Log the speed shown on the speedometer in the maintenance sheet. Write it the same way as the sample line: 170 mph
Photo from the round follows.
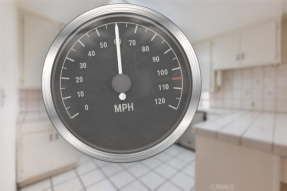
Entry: 60 mph
